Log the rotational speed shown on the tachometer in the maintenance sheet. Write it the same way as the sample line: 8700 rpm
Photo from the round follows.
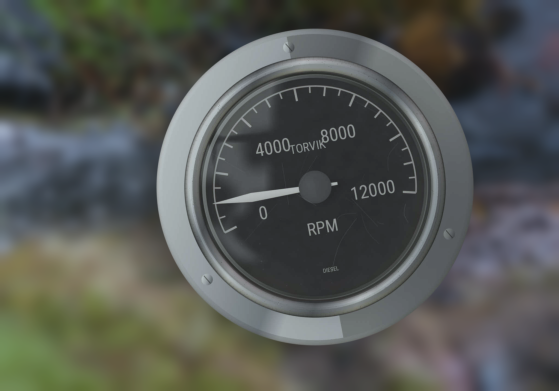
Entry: 1000 rpm
